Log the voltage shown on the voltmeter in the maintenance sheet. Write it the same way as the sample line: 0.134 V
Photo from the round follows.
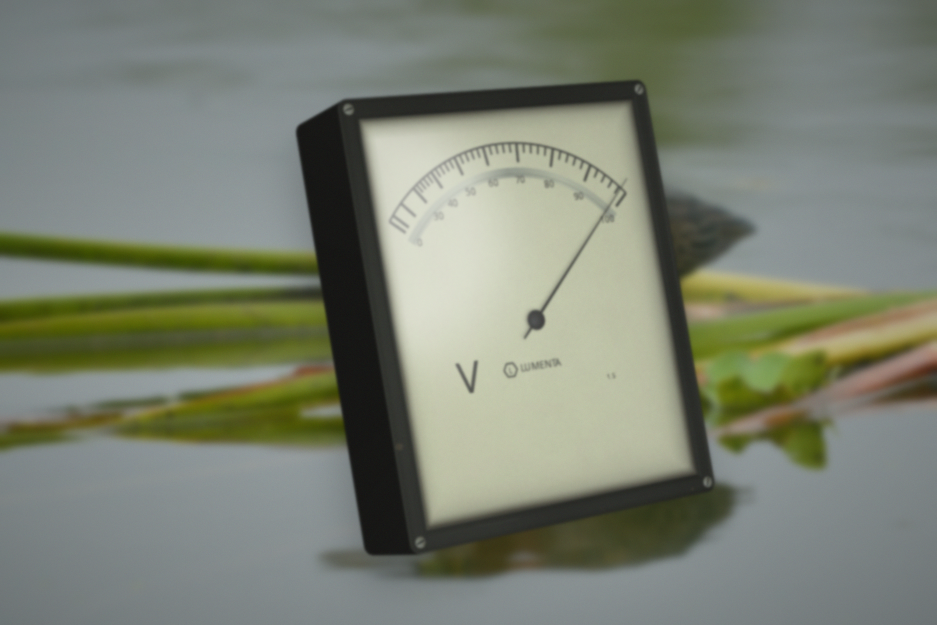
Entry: 98 V
